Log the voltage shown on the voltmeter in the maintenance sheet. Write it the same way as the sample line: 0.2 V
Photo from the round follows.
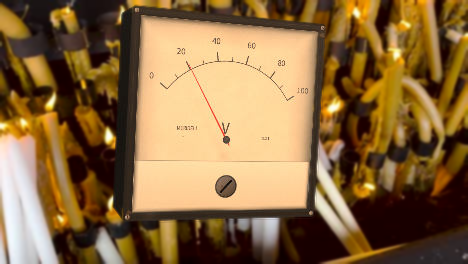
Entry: 20 V
